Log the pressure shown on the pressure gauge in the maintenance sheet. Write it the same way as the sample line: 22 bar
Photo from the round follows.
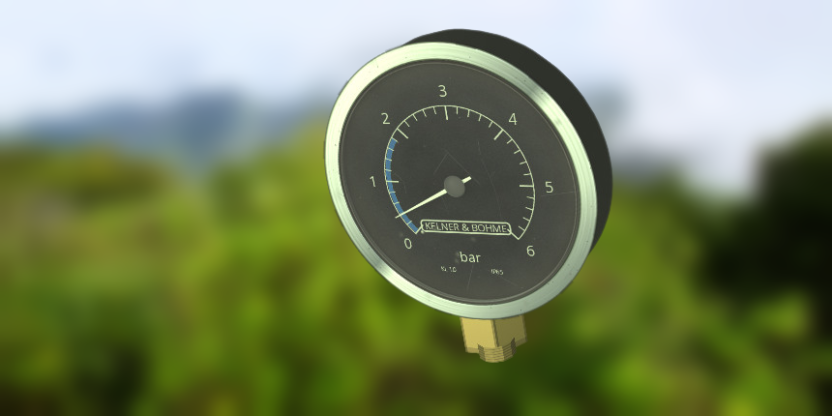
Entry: 0.4 bar
